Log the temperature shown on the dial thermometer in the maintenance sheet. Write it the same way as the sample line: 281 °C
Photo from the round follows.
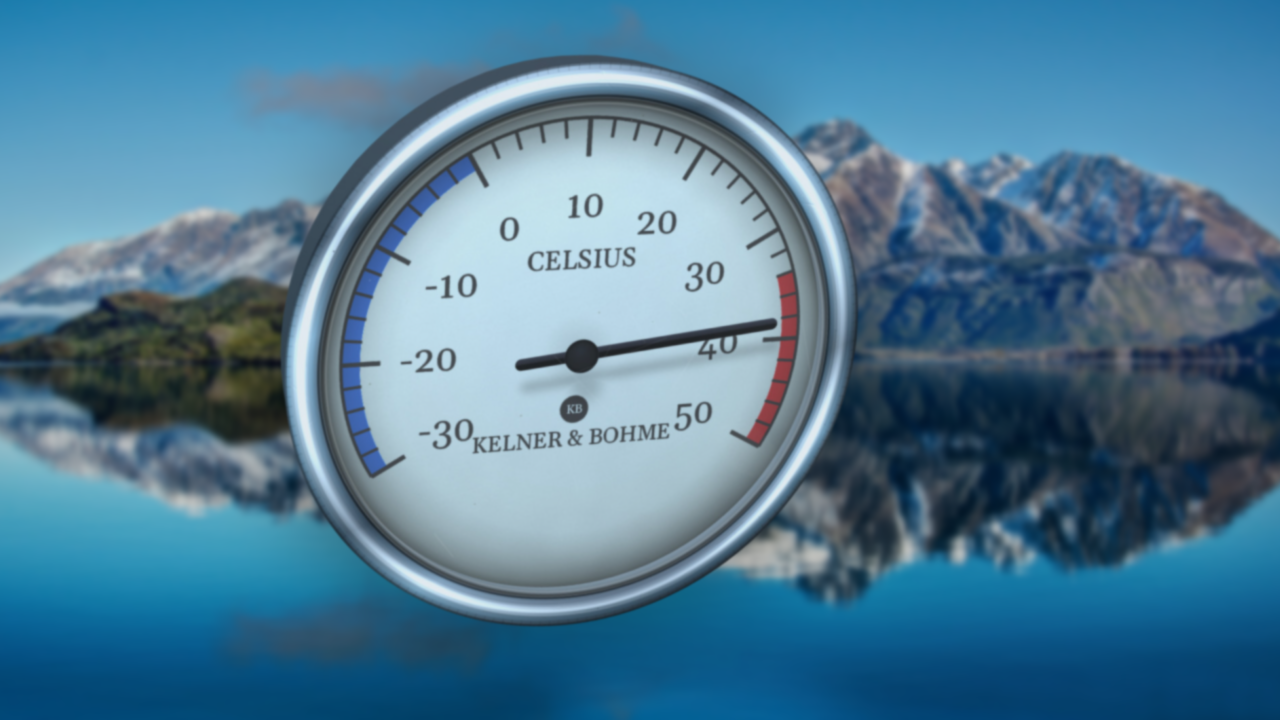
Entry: 38 °C
